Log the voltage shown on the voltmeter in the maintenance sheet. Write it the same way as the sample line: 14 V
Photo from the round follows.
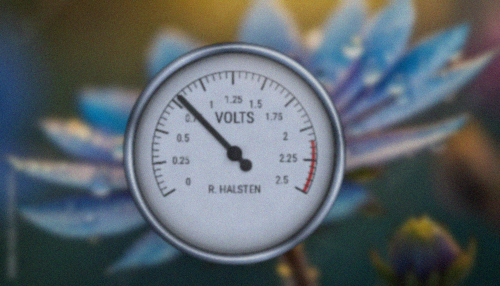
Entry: 0.8 V
